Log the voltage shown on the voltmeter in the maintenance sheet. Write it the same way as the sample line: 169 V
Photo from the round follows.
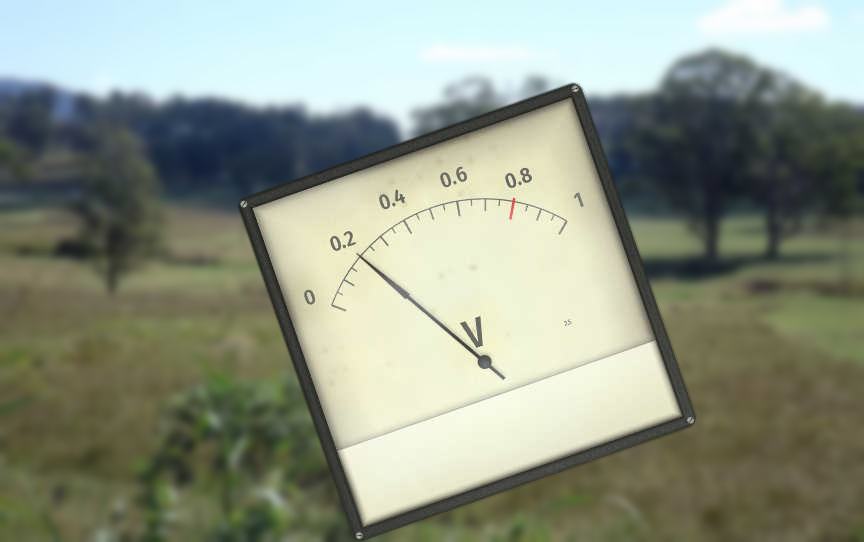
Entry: 0.2 V
